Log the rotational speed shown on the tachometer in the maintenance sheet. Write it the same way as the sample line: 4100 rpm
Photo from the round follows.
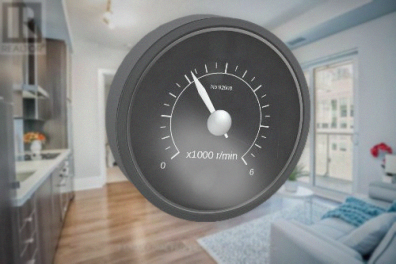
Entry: 2125 rpm
